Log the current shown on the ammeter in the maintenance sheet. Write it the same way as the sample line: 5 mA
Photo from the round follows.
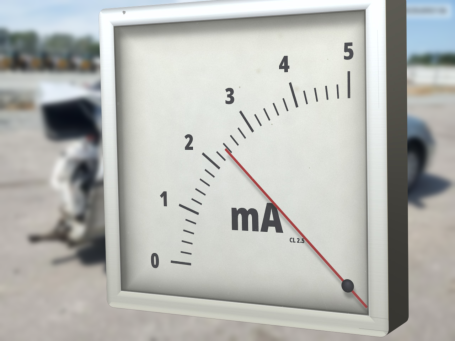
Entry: 2.4 mA
